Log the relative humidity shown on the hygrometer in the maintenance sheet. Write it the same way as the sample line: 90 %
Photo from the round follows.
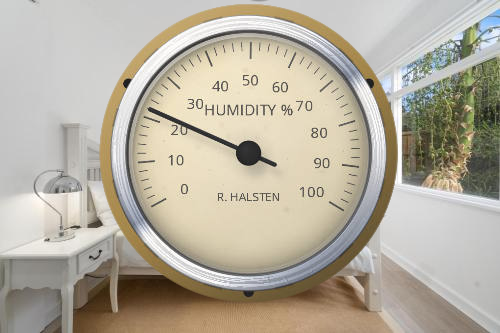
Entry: 22 %
